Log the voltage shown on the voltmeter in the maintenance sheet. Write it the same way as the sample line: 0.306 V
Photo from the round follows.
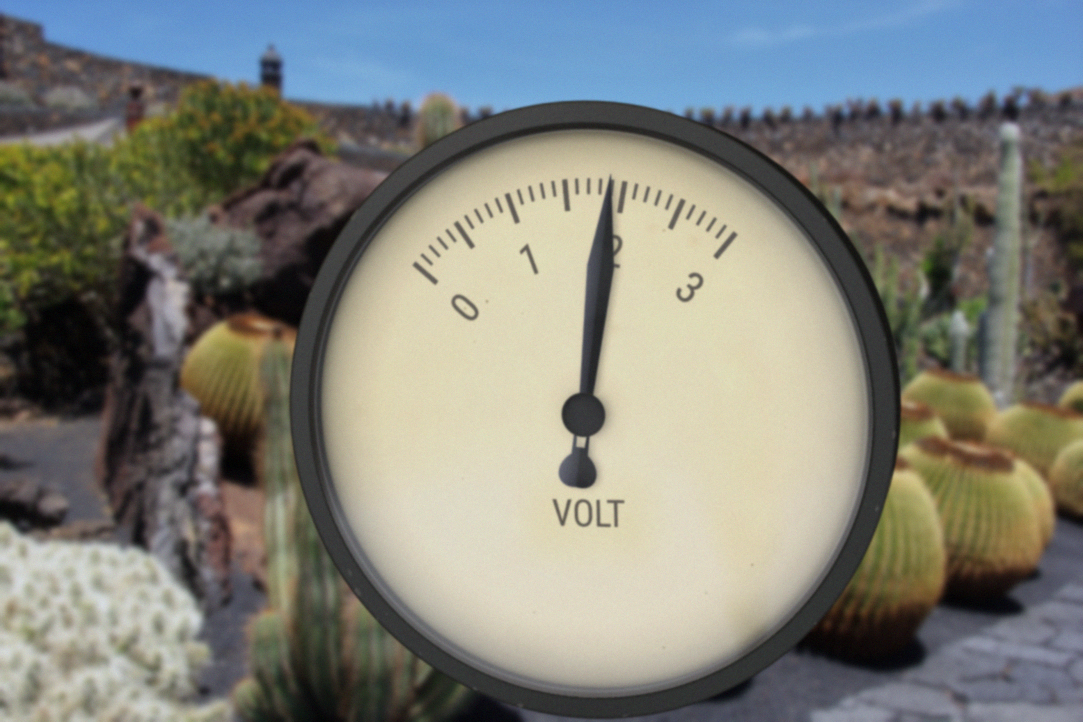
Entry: 1.9 V
